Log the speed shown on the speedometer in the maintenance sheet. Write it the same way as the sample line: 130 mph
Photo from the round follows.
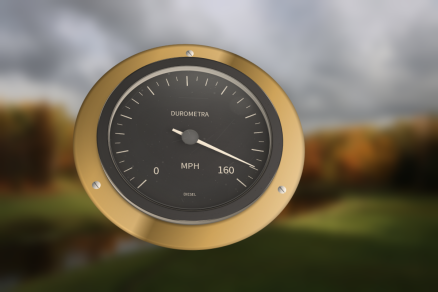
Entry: 150 mph
